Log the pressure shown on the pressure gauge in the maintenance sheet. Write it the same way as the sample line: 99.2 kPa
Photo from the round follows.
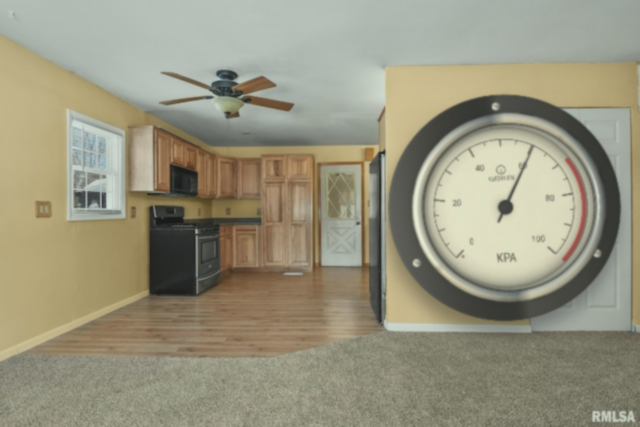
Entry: 60 kPa
